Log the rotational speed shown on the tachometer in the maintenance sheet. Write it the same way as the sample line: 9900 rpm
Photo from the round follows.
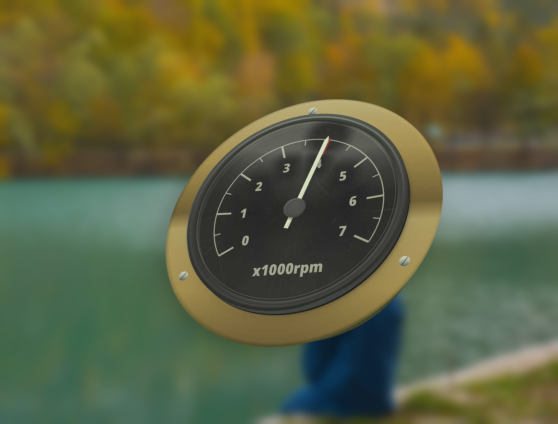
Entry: 4000 rpm
